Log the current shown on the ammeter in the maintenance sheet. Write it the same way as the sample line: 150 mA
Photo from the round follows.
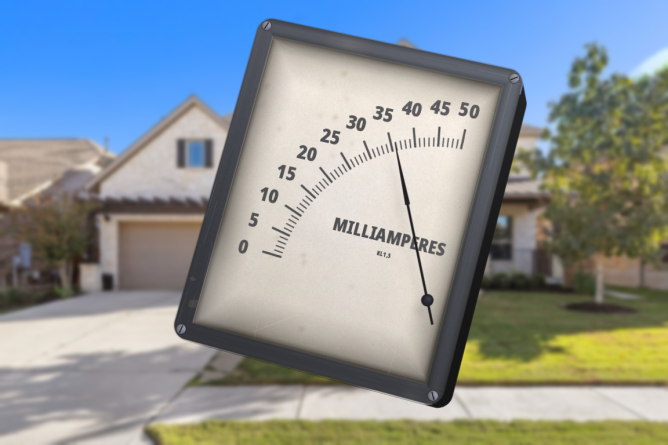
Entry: 36 mA
